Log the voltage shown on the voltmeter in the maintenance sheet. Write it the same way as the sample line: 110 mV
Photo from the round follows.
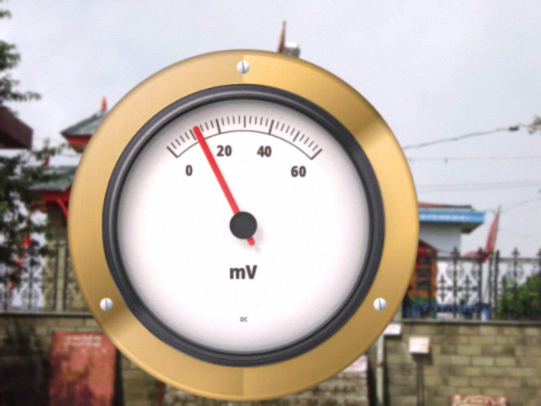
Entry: 12 mV
